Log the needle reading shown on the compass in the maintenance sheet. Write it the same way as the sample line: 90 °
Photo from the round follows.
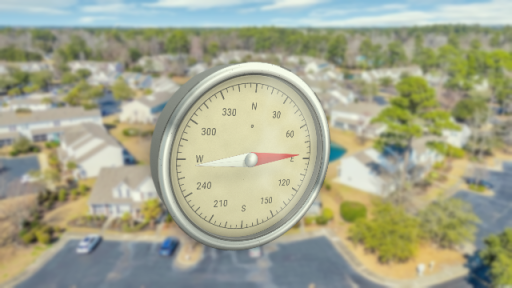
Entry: 85 °
